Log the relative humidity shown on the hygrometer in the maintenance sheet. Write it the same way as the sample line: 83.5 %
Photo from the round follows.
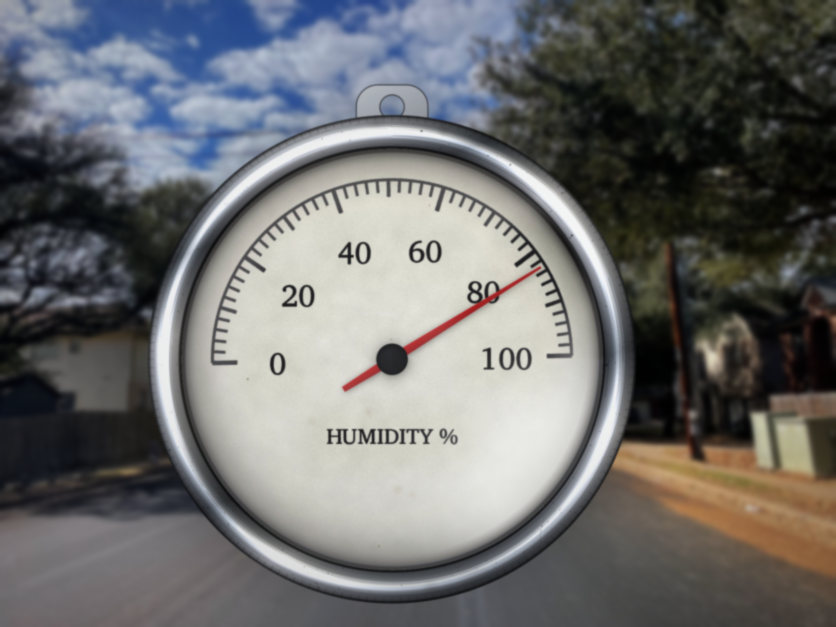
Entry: 83 %
